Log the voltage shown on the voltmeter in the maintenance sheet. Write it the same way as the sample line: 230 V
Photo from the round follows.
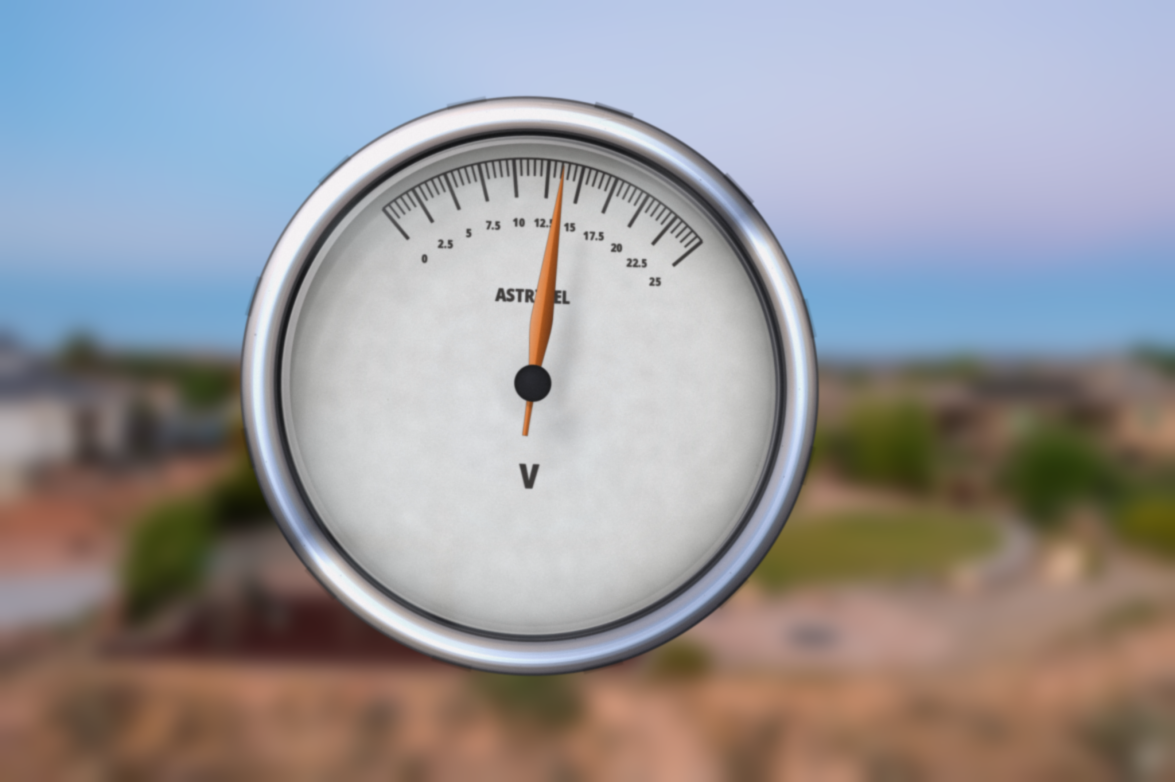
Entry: 13.5 V
